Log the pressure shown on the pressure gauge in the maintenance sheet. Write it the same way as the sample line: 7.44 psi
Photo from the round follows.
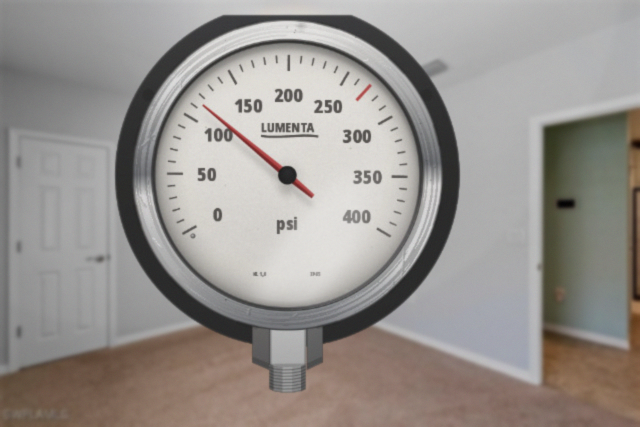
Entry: 115 psi
